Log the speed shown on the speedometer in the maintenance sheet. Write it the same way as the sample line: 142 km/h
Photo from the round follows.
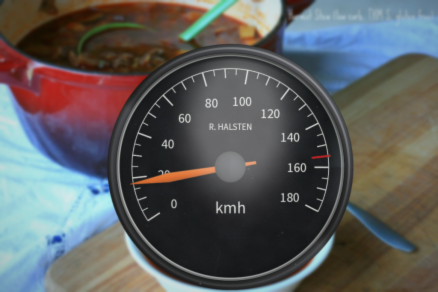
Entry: 17.5 km/h
